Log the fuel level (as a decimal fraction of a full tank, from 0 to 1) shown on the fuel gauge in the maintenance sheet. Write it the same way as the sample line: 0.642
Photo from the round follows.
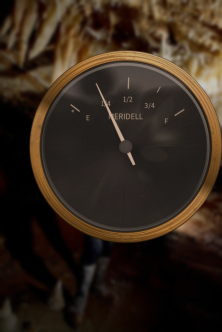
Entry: 0.25
